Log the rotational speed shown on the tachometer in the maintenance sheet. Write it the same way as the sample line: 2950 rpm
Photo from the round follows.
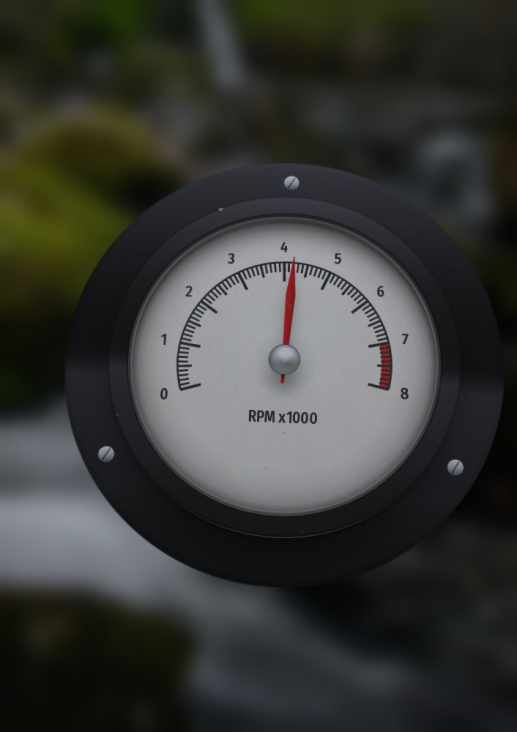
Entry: 4200 rpm
